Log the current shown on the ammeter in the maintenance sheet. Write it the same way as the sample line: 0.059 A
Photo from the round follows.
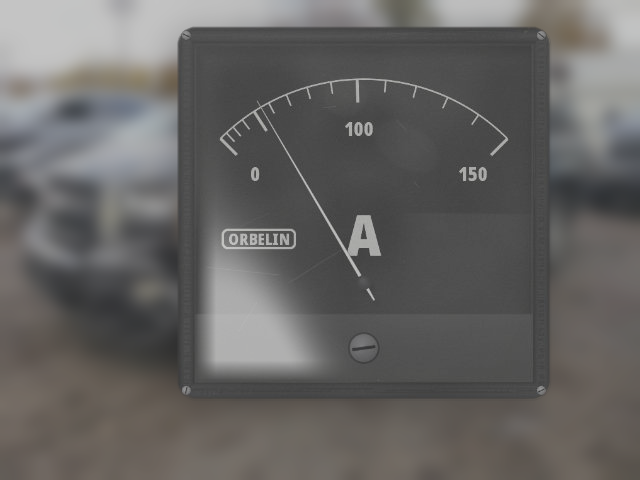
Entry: 55 A
